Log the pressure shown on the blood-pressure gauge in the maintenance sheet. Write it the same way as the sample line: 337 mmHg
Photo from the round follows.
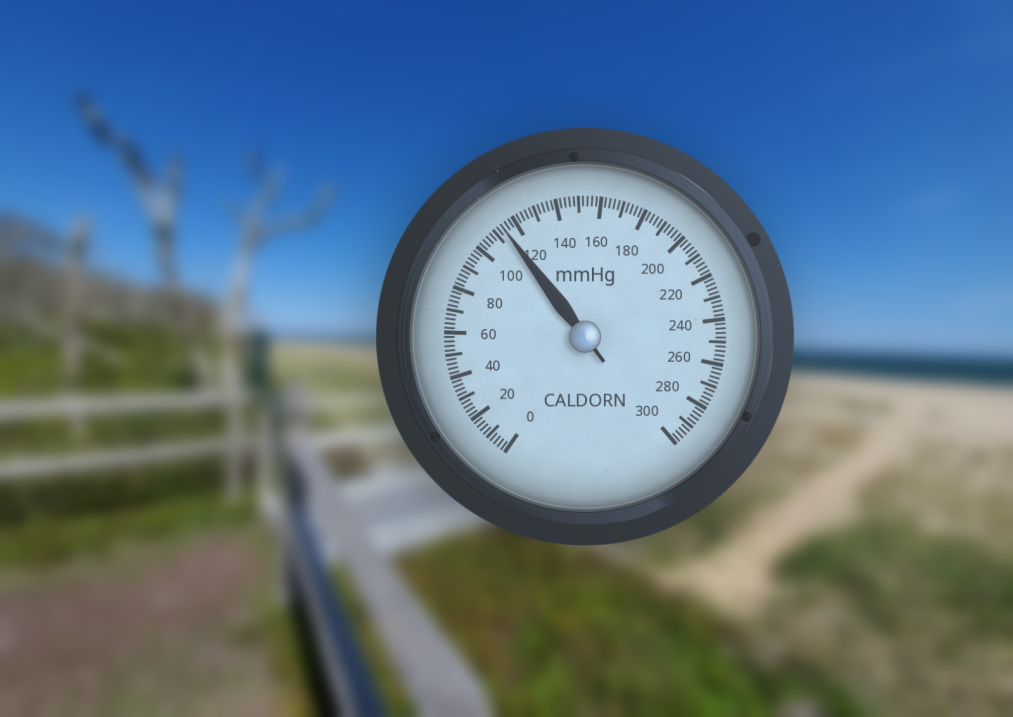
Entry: 114 mmHg
